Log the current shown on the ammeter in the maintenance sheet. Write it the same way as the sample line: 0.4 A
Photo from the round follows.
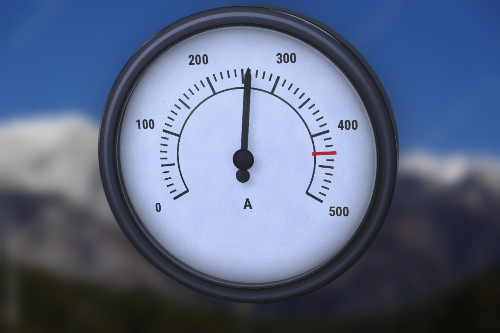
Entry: 260 A
